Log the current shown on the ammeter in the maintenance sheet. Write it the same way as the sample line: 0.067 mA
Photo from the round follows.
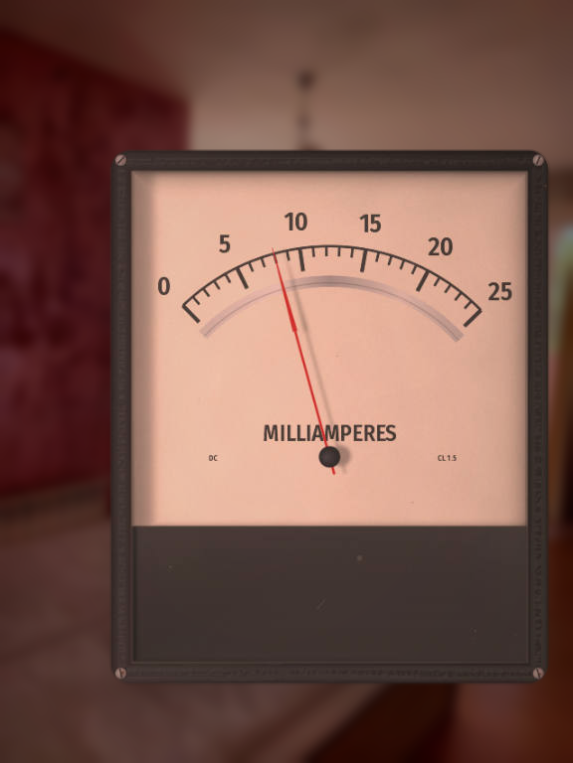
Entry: 8 mA
